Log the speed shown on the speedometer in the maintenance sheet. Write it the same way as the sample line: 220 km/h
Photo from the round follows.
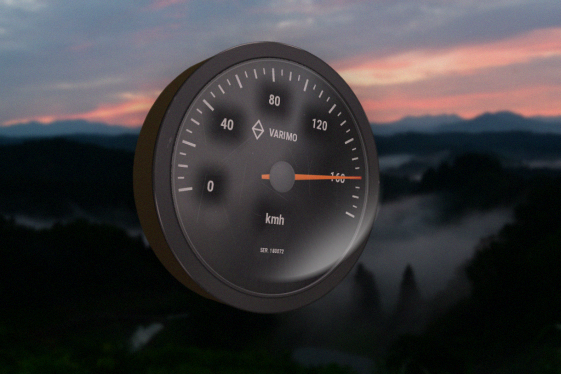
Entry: 160 km/h
